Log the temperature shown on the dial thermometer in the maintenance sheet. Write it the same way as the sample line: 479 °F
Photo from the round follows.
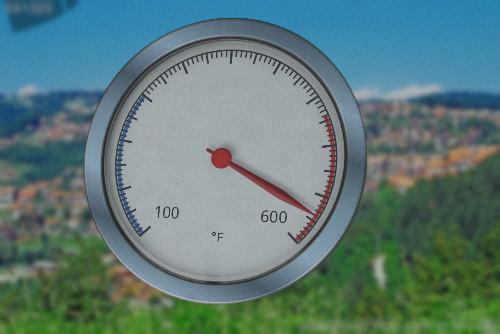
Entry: 570 °F
